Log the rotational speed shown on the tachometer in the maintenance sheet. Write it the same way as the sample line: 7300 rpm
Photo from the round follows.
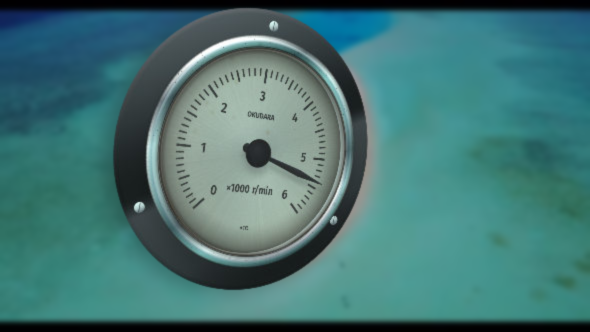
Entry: 5400 rpm
